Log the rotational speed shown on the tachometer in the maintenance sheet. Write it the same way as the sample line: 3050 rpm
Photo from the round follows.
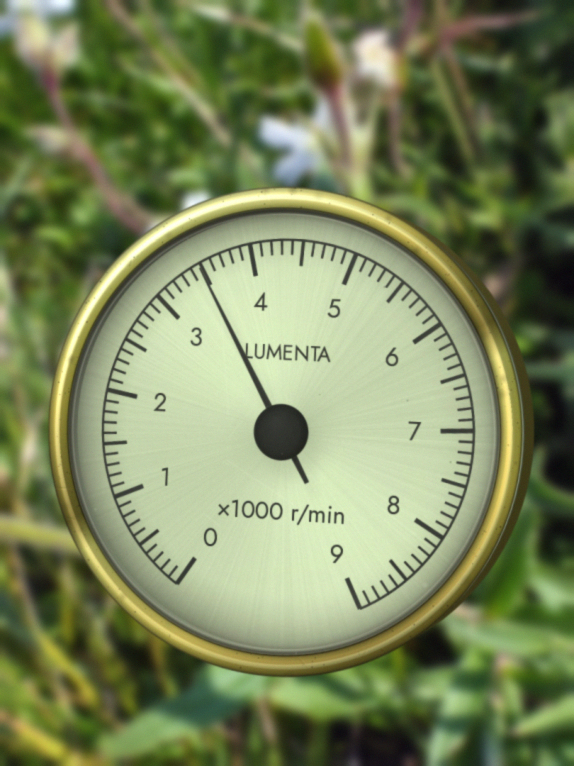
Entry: 3500 rpm
